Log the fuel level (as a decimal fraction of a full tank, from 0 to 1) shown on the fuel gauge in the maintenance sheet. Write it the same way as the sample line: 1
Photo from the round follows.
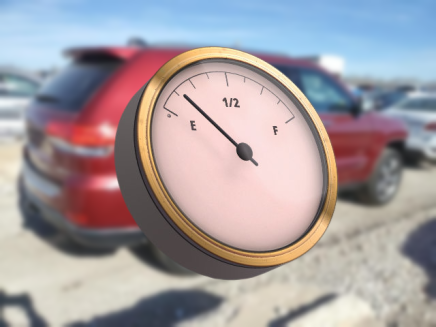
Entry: 0.125
